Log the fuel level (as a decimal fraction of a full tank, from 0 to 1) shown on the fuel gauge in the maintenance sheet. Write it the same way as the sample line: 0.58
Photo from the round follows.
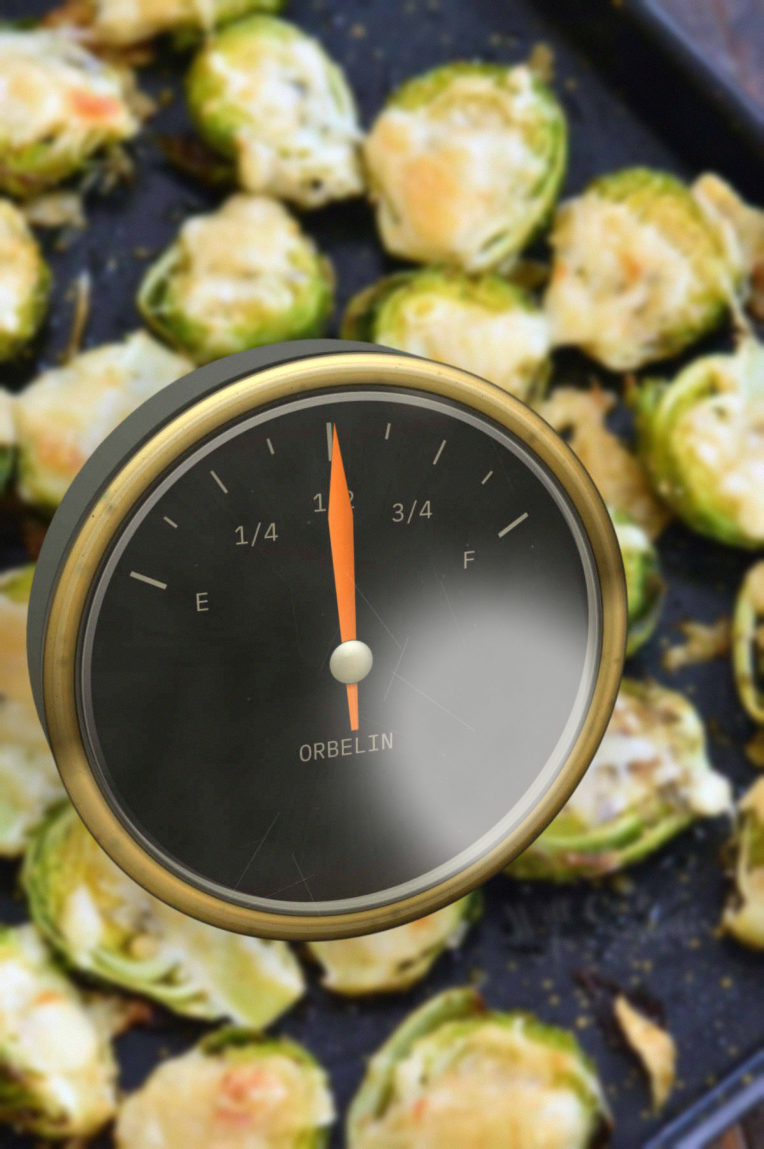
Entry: 0.5
